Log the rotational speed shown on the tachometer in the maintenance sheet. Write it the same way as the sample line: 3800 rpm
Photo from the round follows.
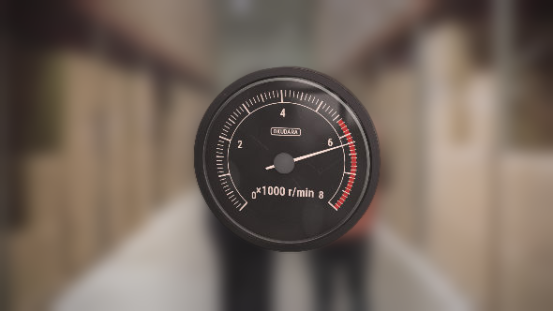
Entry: 6200 rpm
